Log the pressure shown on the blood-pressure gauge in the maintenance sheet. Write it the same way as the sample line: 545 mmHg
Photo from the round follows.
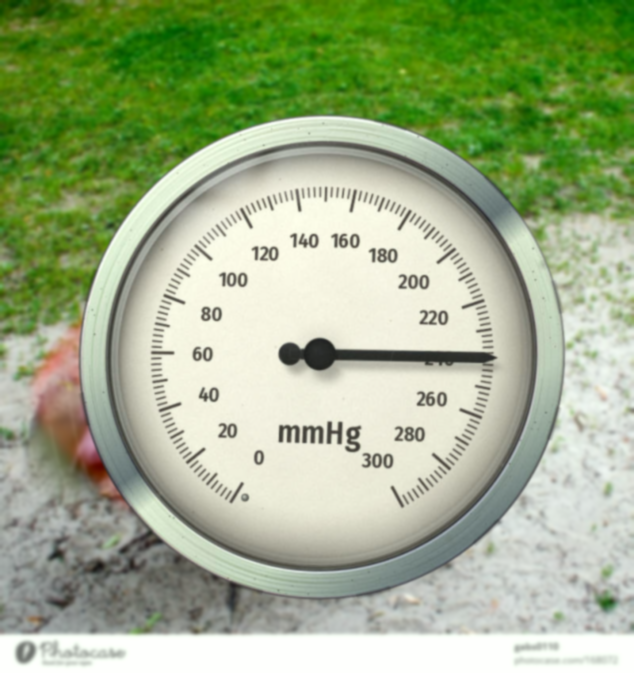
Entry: 240 mmHg
